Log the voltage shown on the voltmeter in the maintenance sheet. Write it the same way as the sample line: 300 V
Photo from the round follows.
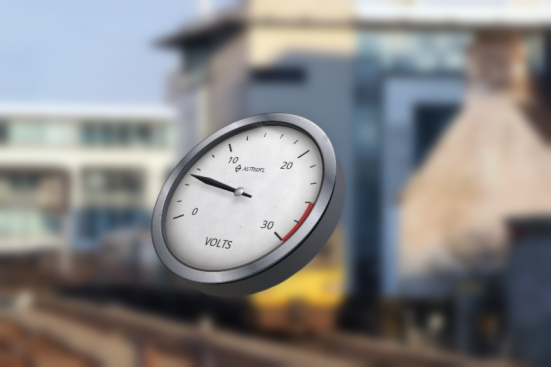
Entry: 5 V
